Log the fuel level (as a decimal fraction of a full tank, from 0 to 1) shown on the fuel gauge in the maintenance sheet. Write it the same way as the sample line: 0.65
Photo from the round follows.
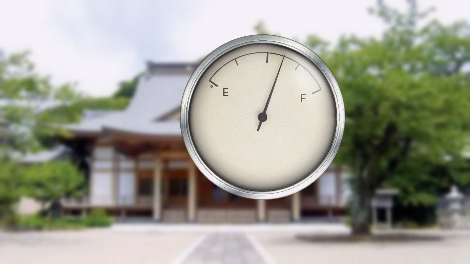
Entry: 0.625
